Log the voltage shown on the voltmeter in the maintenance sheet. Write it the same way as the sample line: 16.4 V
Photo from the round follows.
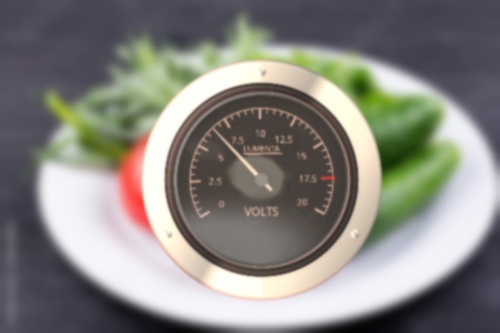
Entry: 6.5 V
